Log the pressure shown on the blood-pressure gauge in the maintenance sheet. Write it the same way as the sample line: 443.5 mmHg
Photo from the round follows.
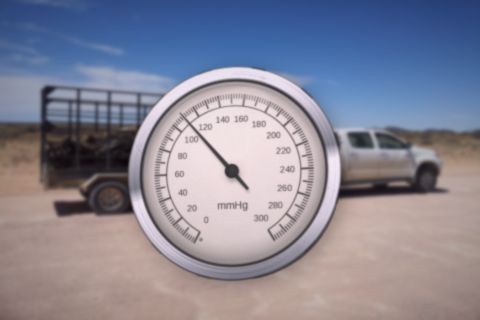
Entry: 110 mmHg
